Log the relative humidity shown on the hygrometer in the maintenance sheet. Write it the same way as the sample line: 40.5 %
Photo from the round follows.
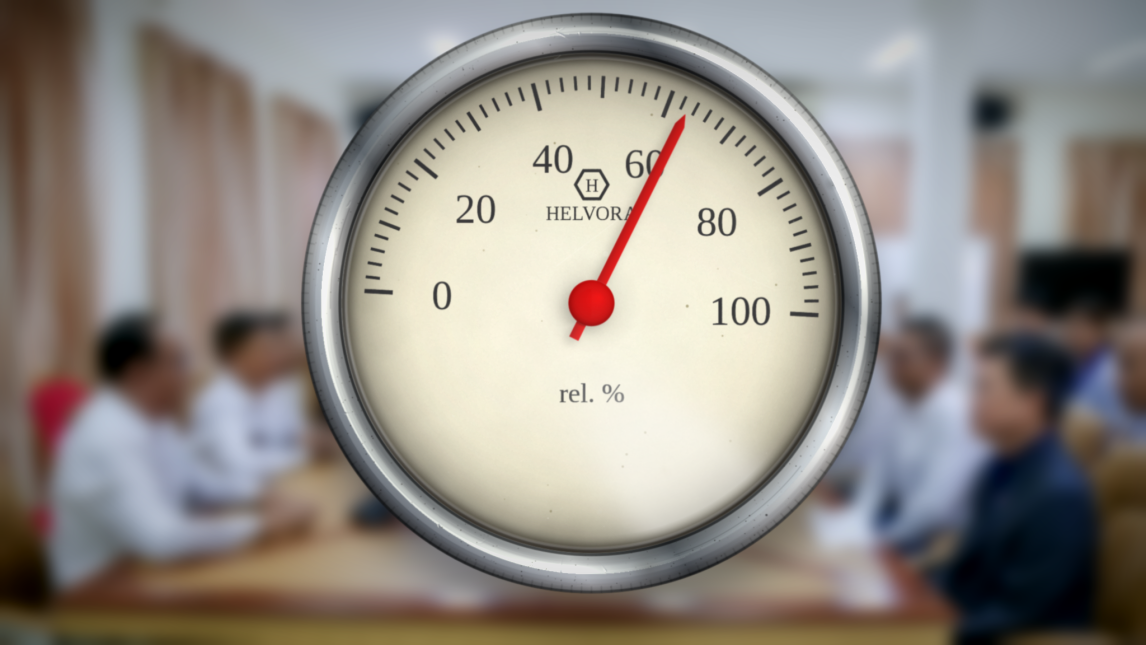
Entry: 63 %
